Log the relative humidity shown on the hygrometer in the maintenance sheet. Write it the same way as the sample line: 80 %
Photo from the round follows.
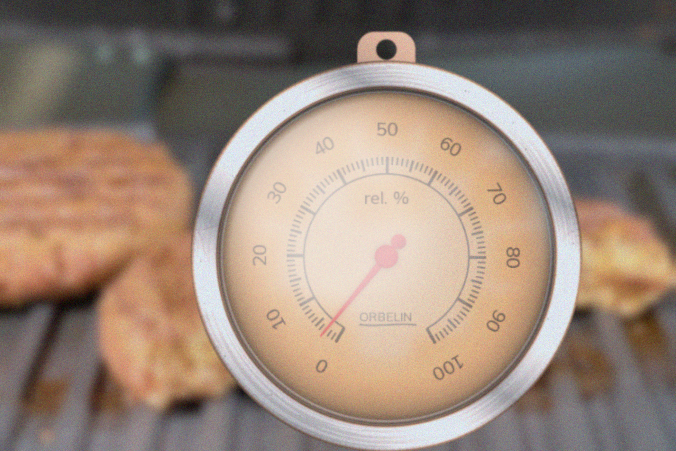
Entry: 3 %
